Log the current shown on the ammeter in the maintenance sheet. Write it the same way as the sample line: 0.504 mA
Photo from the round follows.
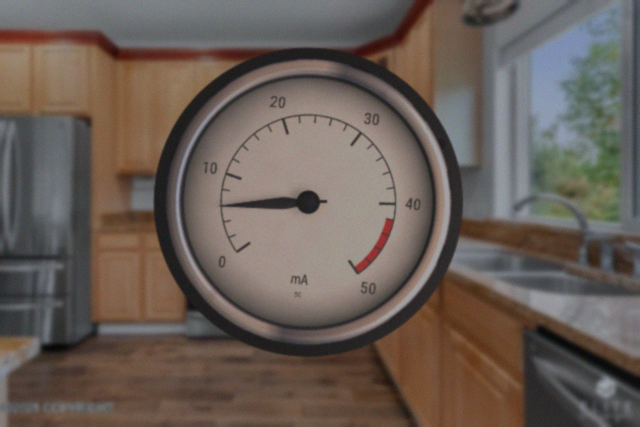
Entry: 6 mA
